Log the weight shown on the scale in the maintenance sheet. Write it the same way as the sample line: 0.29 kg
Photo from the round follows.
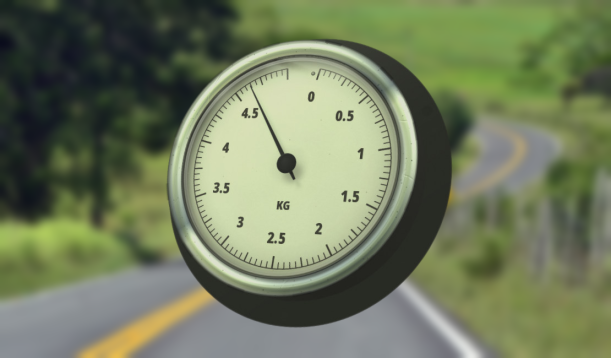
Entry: 4.65 kg
